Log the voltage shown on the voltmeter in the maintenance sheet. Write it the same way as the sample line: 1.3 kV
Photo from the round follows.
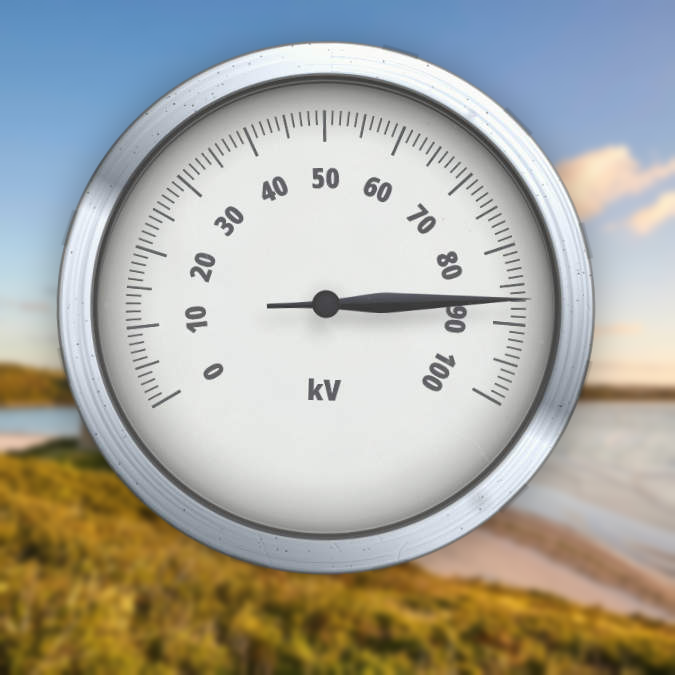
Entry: 87 kV
